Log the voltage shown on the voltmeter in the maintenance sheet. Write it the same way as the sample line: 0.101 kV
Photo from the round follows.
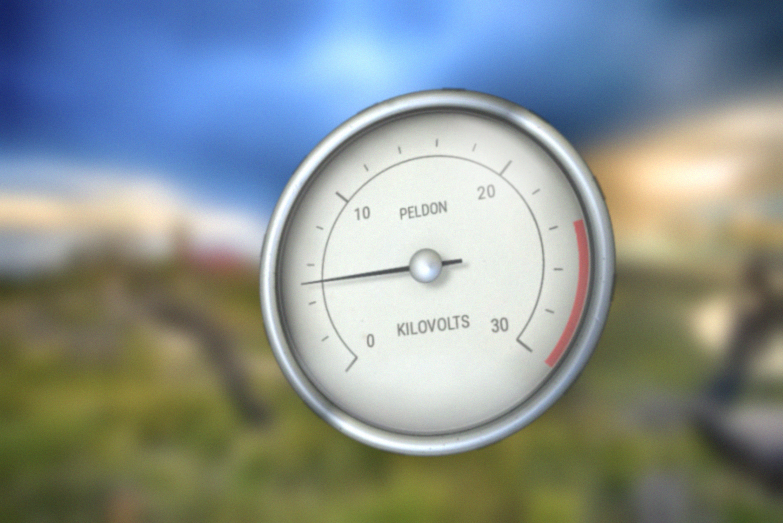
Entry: 5 kV
